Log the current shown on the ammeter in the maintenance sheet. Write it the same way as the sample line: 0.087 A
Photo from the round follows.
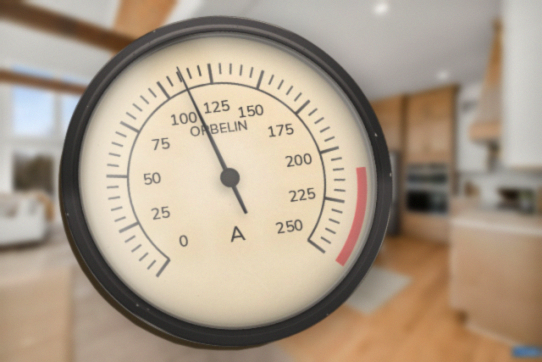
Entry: 110 A
